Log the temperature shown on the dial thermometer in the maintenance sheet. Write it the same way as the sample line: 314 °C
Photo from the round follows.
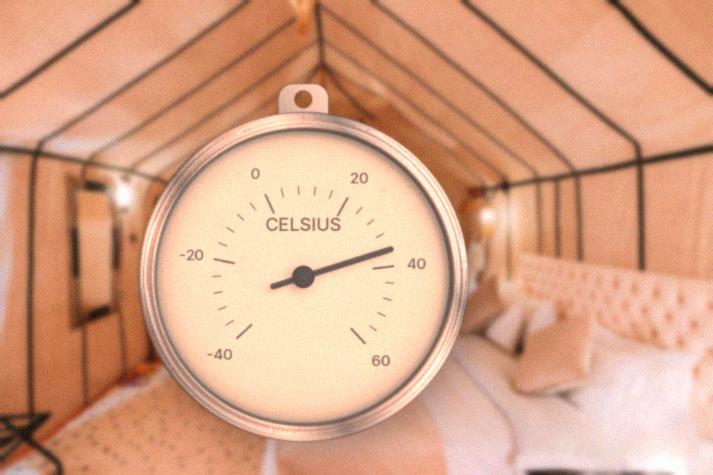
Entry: 36 °C
